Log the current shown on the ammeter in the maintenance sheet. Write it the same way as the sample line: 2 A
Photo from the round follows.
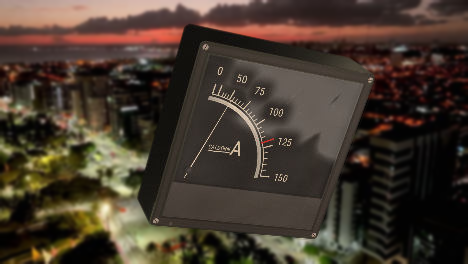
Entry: 50 A
